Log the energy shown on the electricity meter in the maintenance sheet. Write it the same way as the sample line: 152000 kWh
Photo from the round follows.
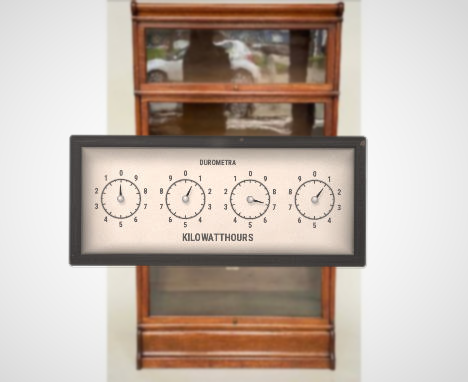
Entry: 71 kWh
